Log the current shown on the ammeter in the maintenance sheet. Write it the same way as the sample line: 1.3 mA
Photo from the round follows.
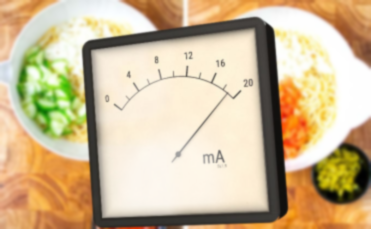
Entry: 19 mA
